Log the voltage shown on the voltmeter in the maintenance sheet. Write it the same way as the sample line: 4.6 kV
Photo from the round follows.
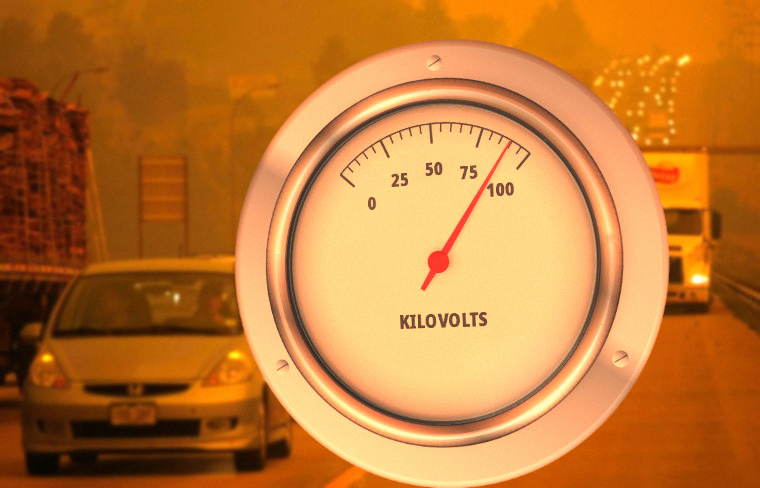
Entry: 90 kV
